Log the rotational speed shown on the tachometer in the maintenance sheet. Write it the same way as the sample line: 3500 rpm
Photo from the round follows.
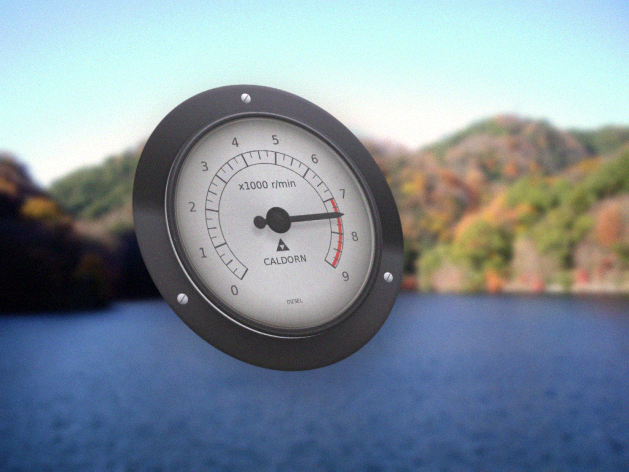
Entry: 7500 rpm
